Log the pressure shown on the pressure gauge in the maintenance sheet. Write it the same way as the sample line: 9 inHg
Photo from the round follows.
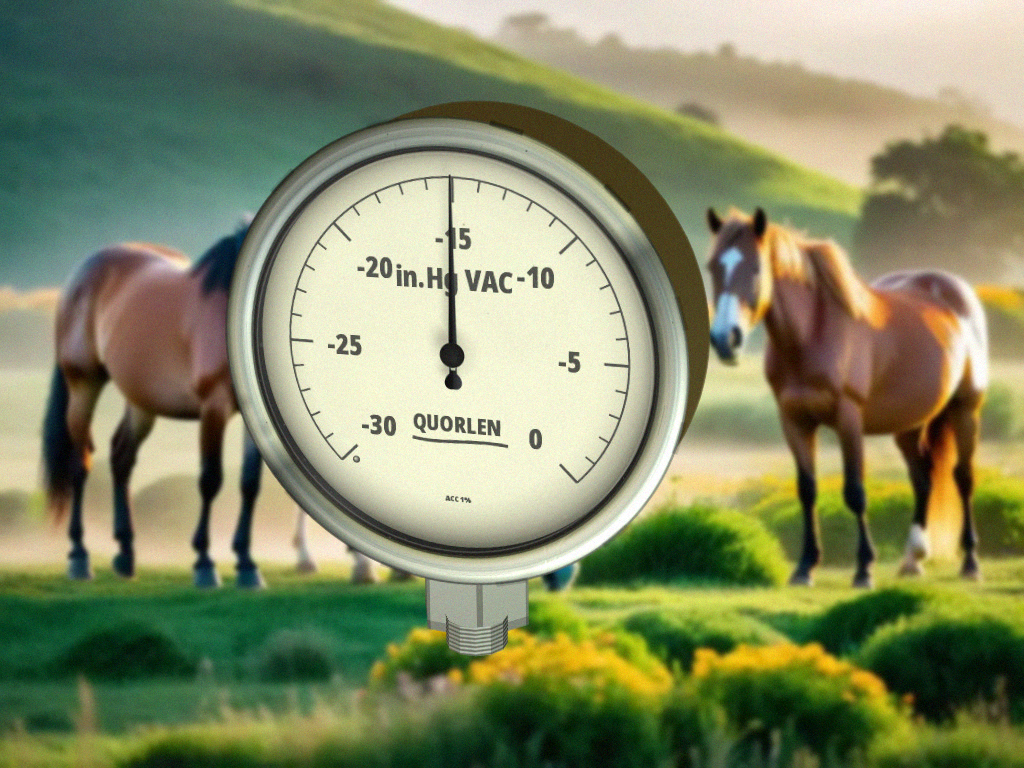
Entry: -15 inHg
